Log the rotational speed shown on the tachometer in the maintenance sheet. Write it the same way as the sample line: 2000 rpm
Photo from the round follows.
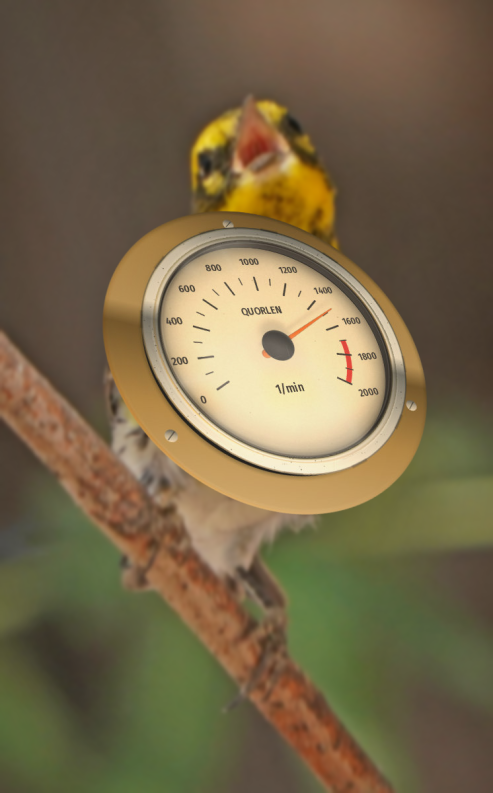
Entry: 1500 rpm
